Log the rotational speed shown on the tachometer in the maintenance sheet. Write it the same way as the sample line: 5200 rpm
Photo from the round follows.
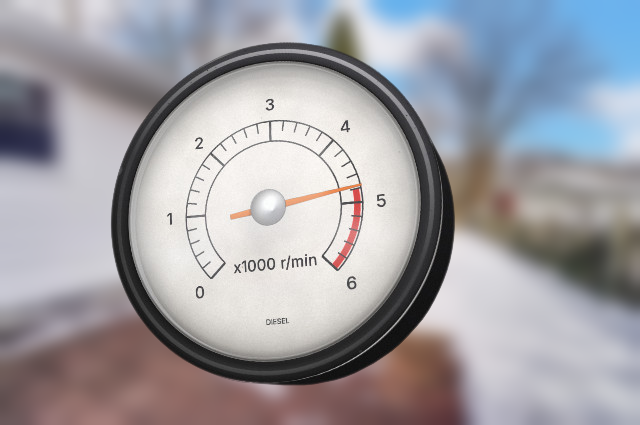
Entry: 4800 rpm
